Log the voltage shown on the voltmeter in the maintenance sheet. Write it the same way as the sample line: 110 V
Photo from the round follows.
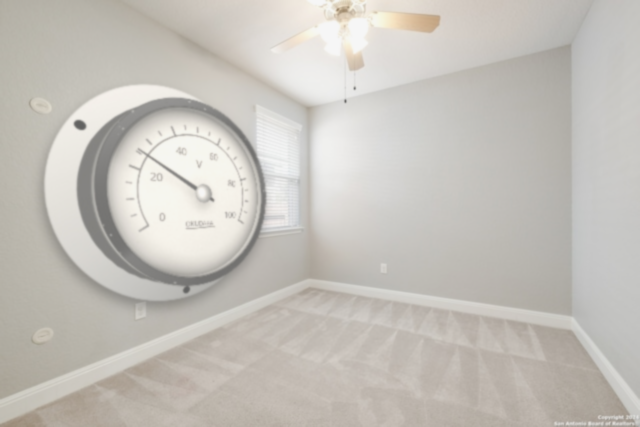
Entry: 25 V
